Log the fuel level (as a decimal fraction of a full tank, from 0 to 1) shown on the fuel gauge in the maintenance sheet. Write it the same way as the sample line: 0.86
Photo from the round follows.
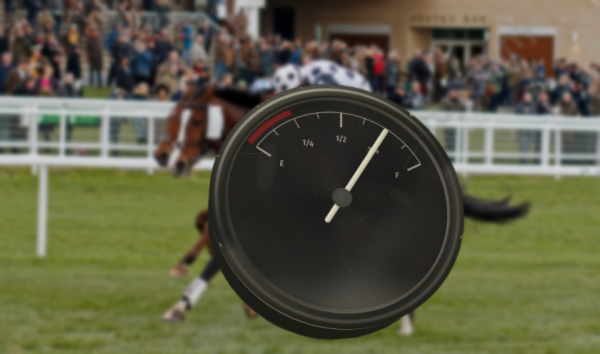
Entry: 0.75
